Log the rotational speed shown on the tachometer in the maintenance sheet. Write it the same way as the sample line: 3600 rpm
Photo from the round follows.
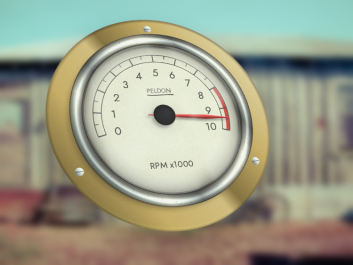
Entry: 9500 rpm
